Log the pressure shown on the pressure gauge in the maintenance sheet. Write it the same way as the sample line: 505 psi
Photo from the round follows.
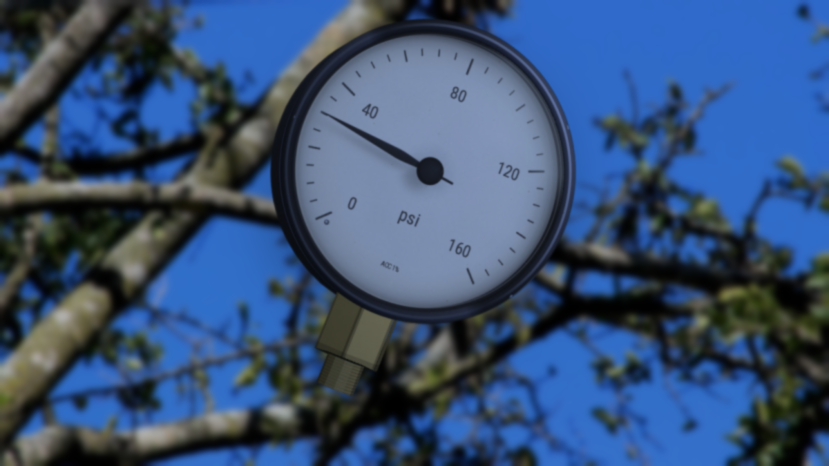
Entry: 30 psi
